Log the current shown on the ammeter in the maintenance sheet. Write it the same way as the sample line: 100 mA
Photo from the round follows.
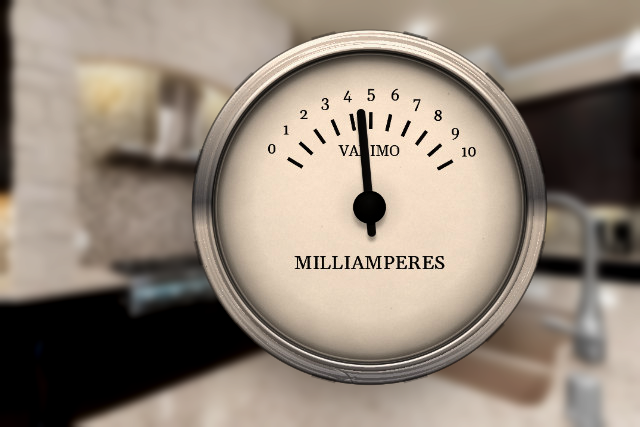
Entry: 4.5 mA
